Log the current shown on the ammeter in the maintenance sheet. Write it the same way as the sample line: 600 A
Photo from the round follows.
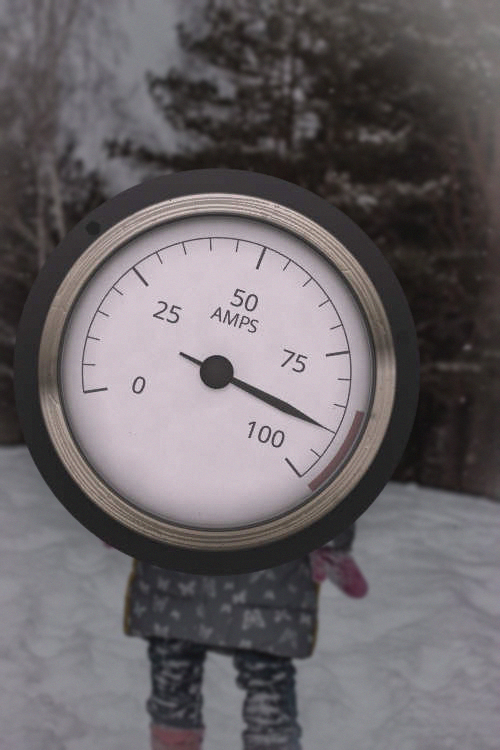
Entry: 90 A
